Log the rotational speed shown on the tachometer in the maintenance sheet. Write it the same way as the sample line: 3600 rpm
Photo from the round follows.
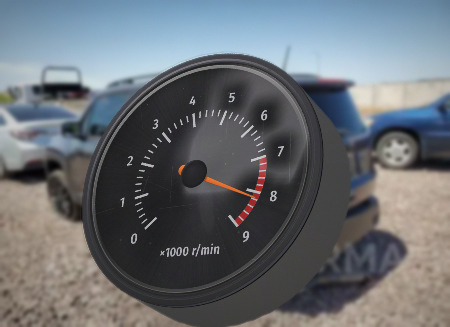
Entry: 8200 rpm
